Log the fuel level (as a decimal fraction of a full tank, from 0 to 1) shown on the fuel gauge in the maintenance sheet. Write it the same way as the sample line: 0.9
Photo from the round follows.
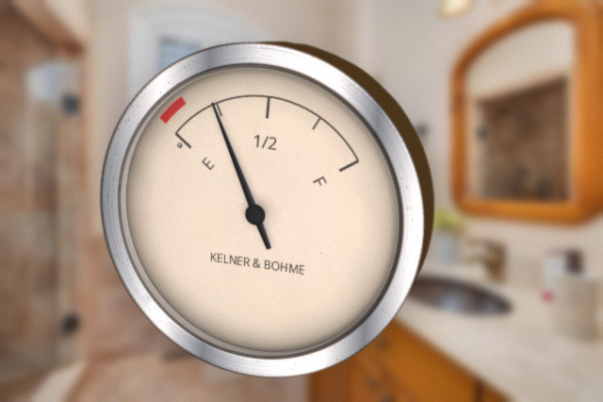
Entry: 0.25
